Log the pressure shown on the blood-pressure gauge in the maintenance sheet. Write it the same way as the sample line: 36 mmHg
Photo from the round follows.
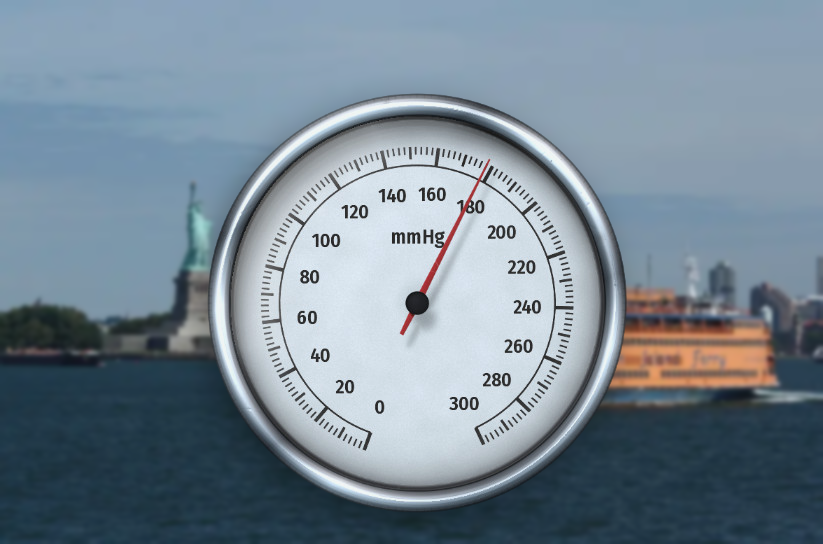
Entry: 178 mmHg
